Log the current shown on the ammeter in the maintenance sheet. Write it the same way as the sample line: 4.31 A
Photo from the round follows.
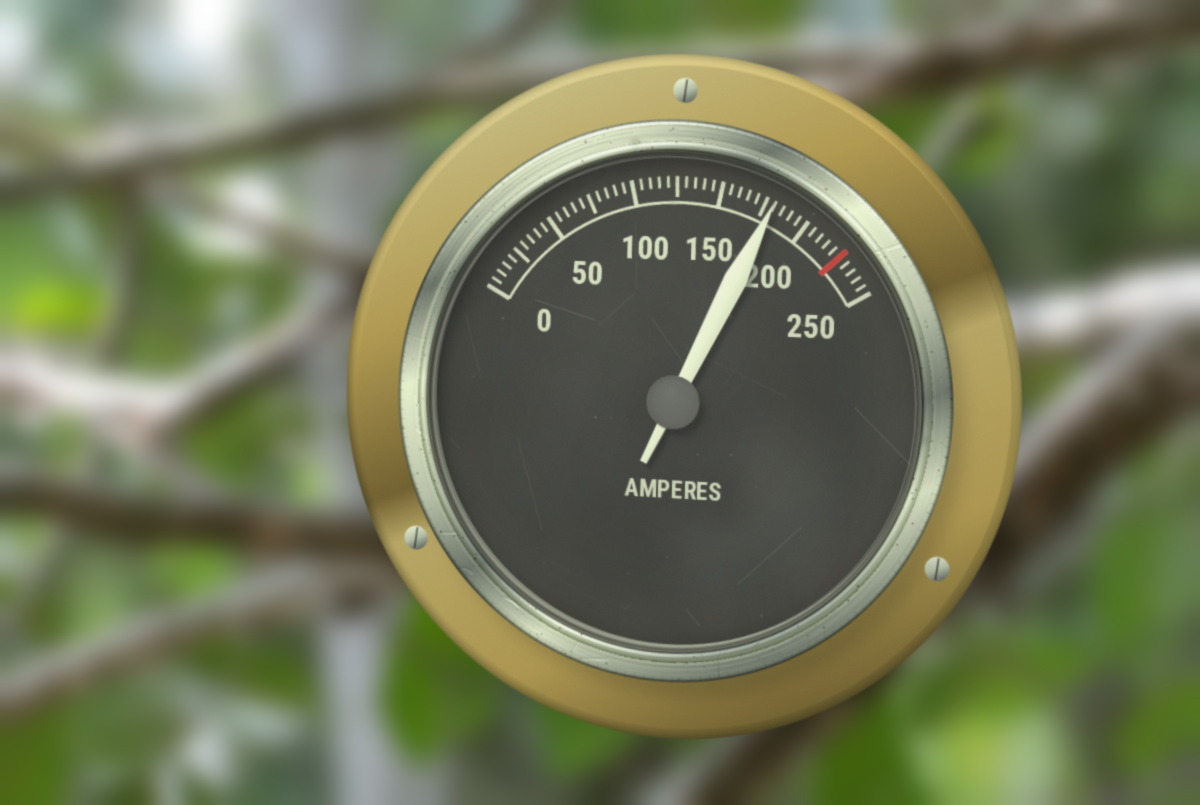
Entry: 180 A
